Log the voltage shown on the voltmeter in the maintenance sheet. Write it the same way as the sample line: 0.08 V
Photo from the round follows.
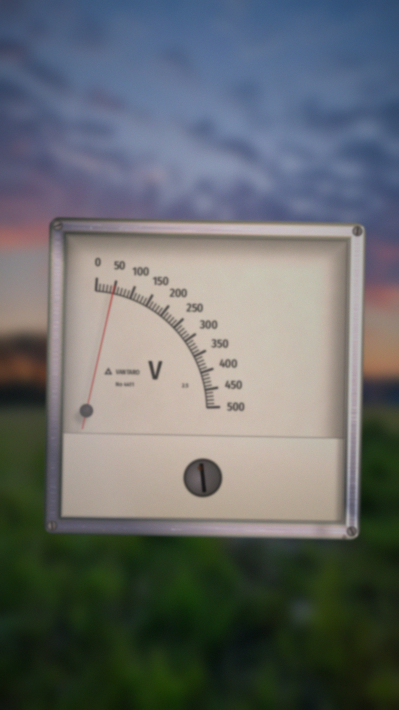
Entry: 50 V
